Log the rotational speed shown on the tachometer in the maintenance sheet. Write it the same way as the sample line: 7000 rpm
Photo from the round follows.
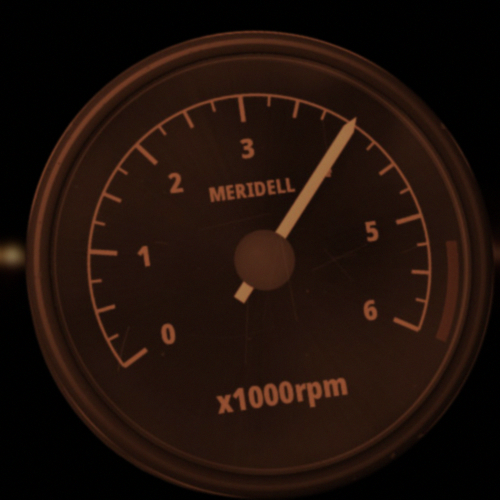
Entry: 4000 rpm
